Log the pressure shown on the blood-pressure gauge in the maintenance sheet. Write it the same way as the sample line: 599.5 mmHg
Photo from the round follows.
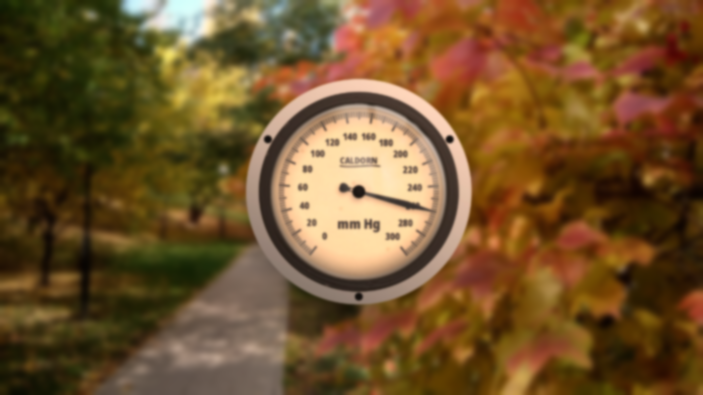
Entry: 260 mmHg
